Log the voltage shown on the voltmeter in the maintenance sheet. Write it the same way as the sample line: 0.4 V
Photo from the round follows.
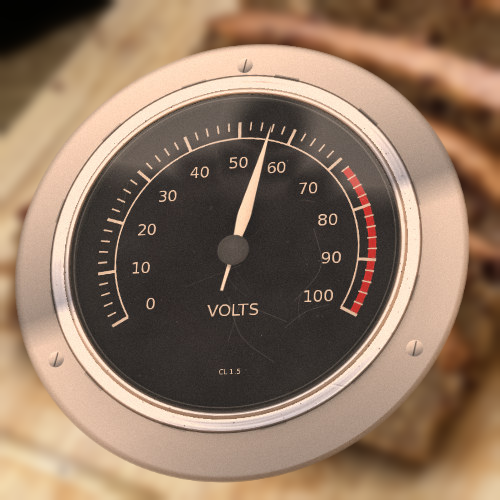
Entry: 56 V
